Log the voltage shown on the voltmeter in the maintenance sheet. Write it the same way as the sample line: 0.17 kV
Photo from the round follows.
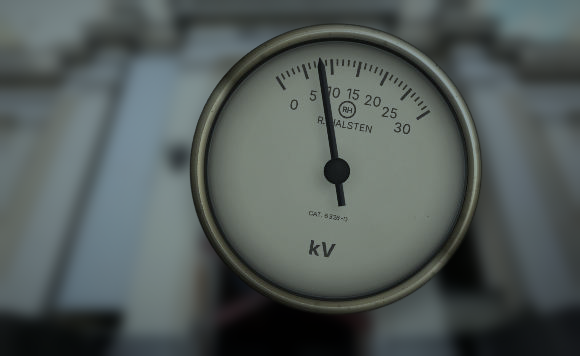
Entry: 8 kV
